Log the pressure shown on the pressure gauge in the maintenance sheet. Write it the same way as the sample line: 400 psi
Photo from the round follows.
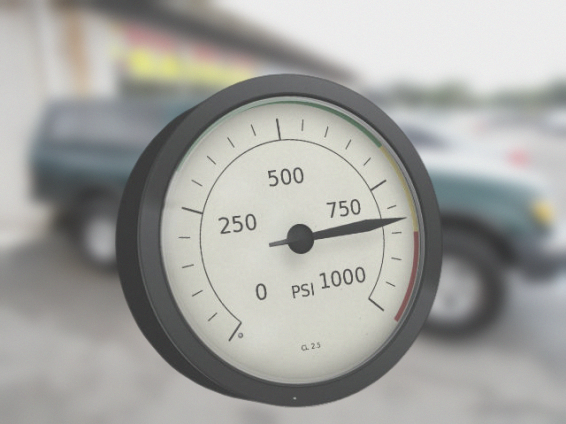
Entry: 825 psi
